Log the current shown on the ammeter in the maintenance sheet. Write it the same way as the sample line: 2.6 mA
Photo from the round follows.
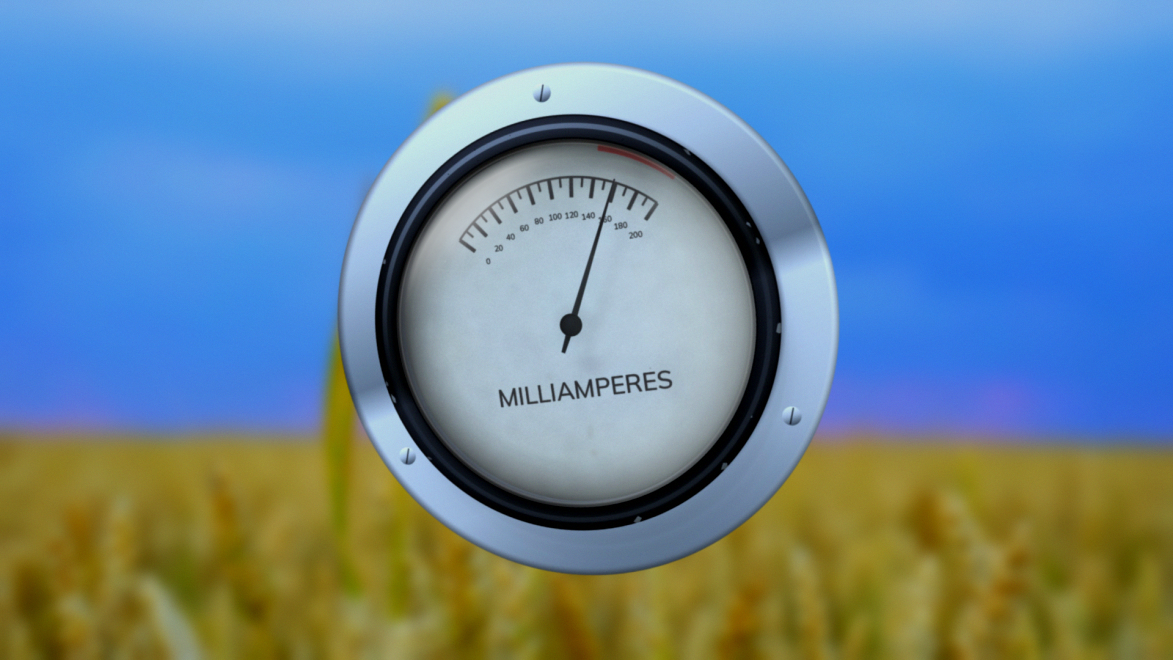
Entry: 160 mA
